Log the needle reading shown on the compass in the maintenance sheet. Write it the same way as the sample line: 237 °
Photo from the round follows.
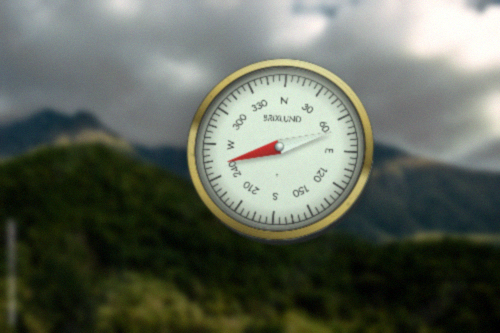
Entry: 250 °
